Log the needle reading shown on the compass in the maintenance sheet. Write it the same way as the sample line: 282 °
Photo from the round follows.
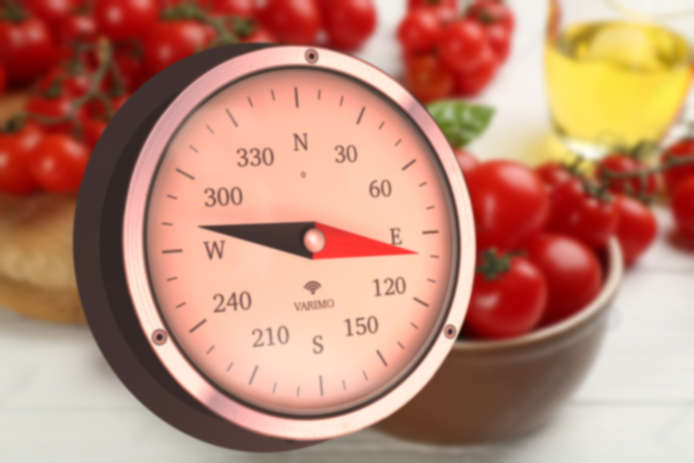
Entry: 100 °
